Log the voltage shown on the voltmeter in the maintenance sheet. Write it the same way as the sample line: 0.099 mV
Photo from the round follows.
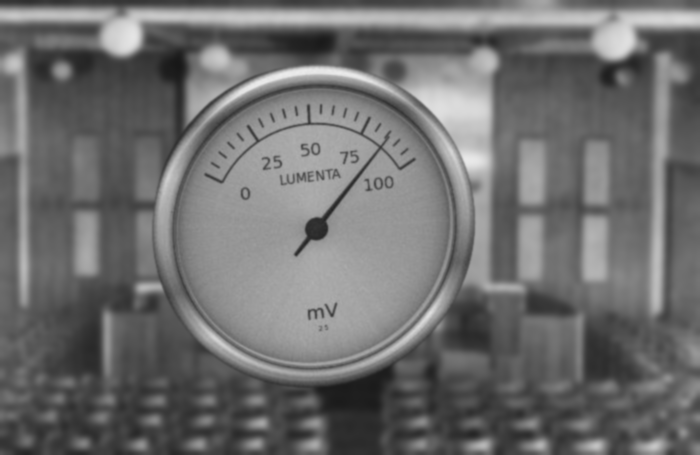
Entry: 85 mV
